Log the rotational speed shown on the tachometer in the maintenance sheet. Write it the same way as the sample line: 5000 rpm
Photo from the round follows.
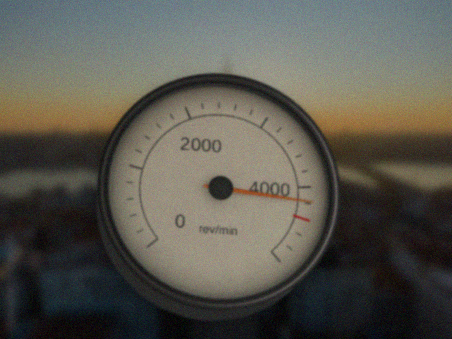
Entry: 4200 rpm
